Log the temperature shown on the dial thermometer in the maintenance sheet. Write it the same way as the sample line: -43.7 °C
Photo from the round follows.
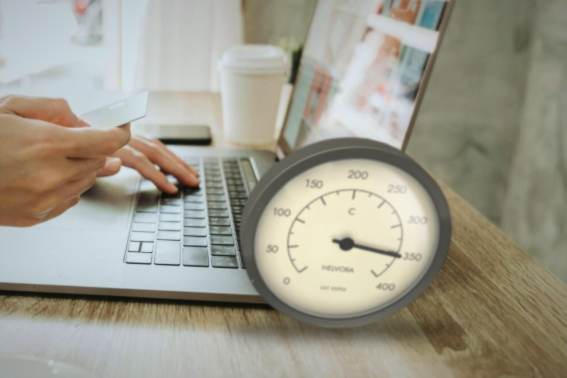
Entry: 350 °C
